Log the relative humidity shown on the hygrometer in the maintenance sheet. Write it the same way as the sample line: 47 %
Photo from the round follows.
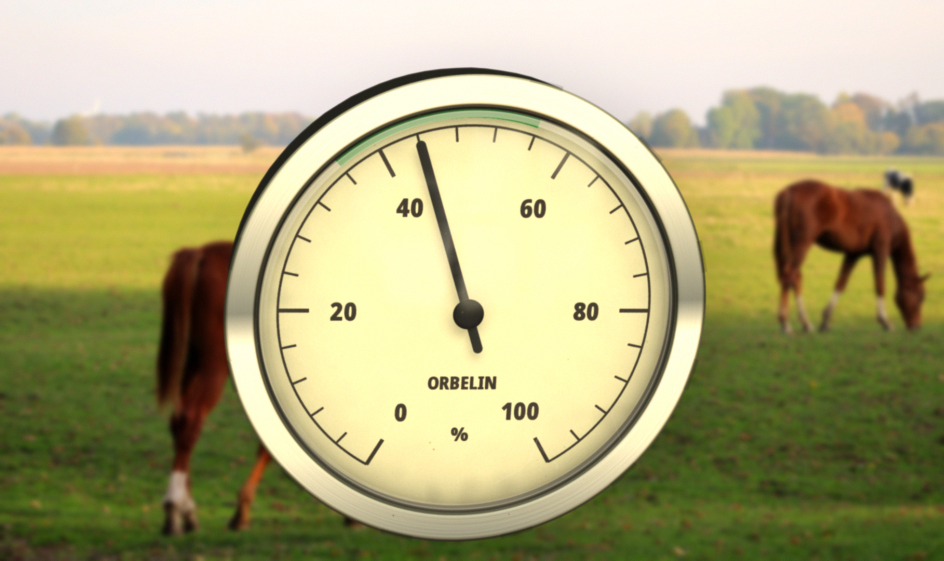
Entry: 44 %
